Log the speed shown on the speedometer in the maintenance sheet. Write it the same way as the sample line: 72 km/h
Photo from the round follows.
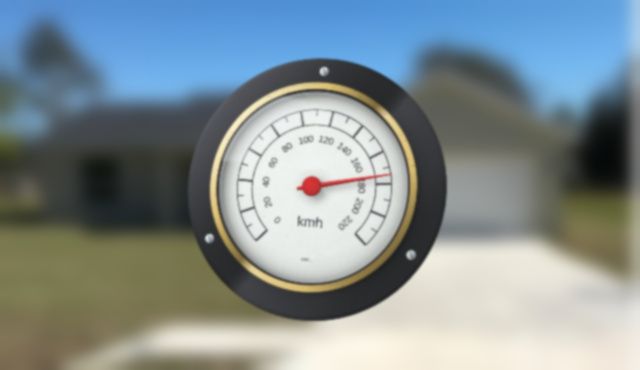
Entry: 175 km/h
